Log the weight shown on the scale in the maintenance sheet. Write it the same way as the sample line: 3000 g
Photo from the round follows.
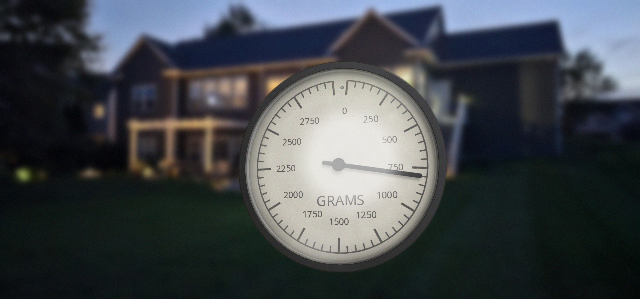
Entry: 800 g
